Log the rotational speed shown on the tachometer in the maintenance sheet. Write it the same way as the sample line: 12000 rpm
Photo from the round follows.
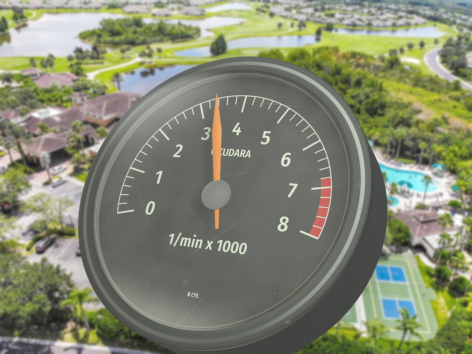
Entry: 3400 rpm
